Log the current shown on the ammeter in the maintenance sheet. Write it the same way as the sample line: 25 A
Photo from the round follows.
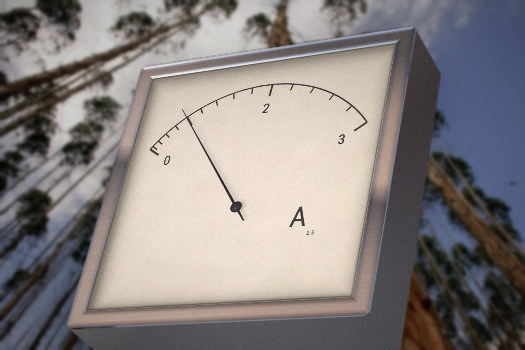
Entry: 1 A
